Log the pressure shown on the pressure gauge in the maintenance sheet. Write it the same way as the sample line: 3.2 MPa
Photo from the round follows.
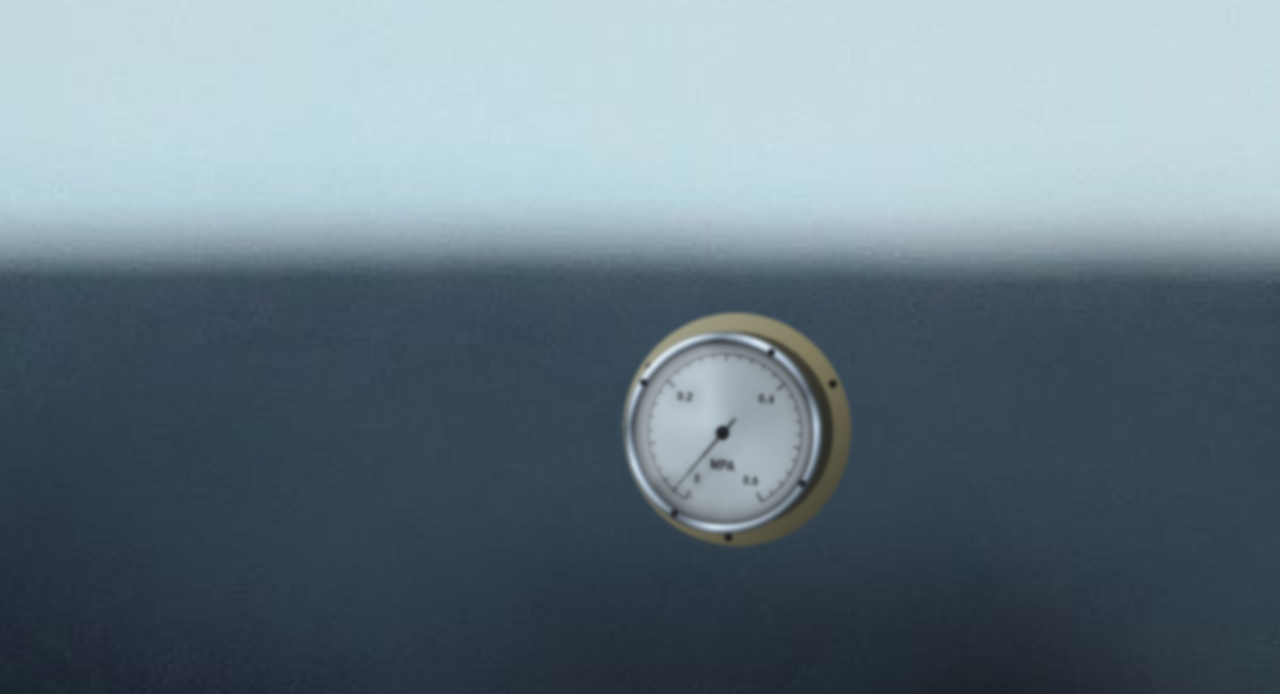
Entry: 0.02 MPa
